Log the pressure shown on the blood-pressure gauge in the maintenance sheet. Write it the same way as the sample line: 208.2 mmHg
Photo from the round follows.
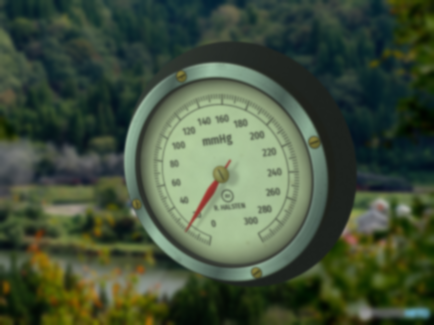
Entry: 20 mmHg
